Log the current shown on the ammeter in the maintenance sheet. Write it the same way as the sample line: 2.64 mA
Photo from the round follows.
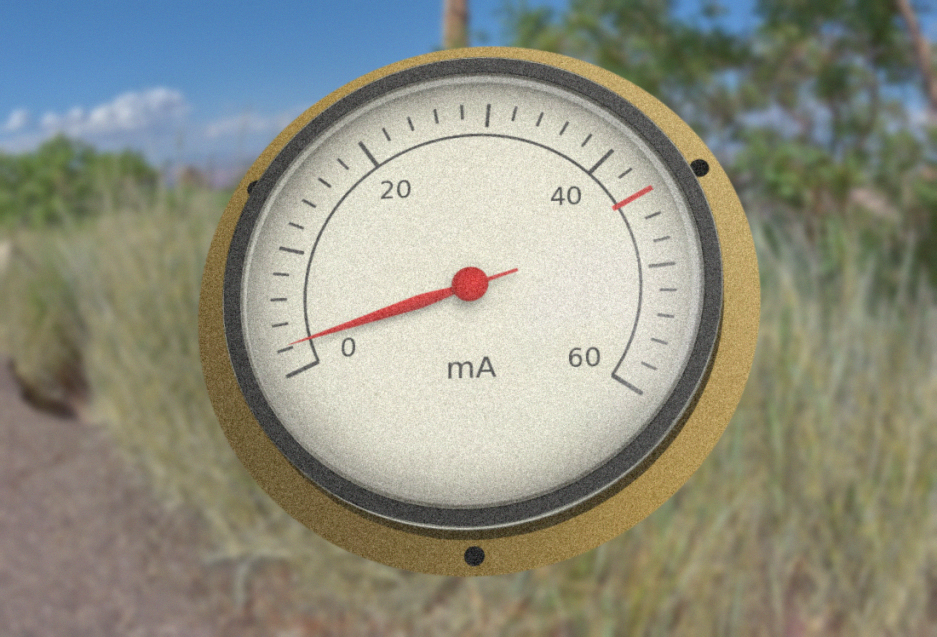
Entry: 2 mA
